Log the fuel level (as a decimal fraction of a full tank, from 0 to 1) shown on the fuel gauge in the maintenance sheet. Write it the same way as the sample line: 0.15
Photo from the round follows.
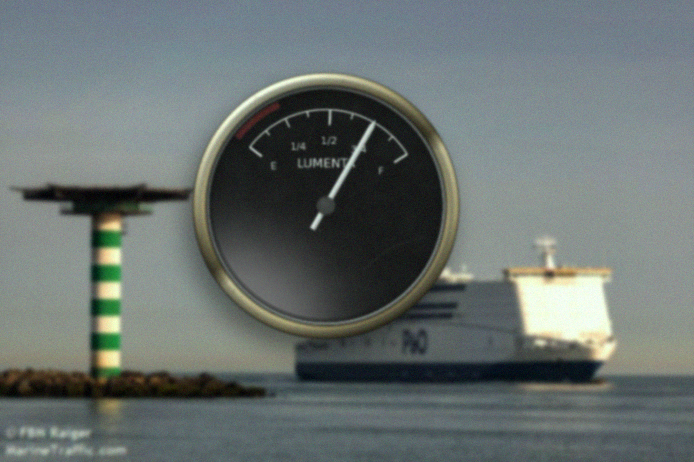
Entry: 0.75
